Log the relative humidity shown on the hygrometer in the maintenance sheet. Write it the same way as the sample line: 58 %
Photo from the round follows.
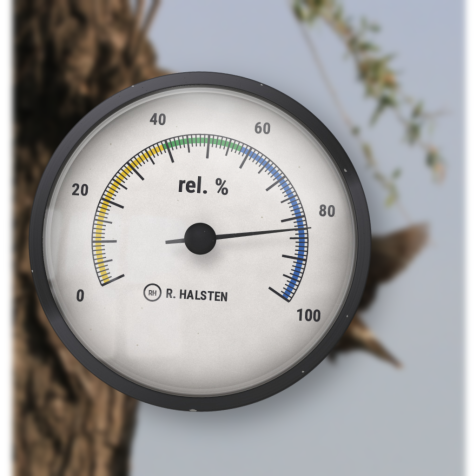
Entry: 83 %
